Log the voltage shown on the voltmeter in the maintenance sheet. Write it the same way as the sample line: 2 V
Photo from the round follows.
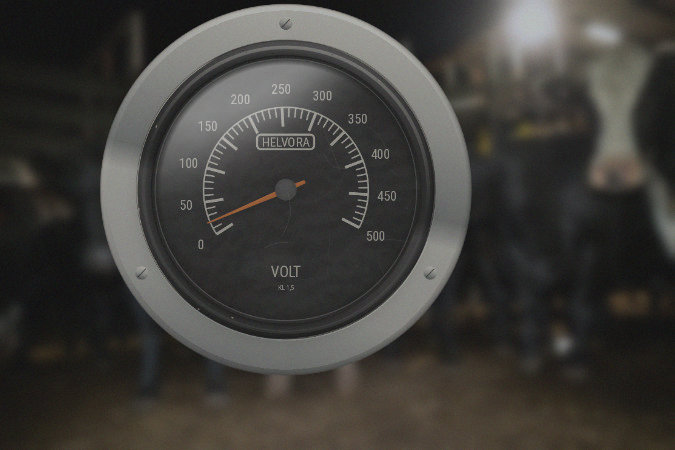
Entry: 20 V
